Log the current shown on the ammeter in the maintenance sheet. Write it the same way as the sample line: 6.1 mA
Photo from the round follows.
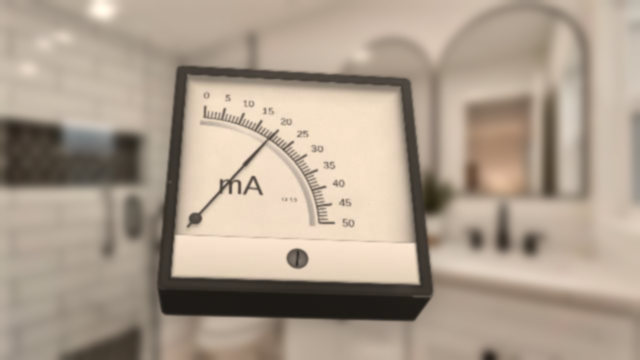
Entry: 20 mA
